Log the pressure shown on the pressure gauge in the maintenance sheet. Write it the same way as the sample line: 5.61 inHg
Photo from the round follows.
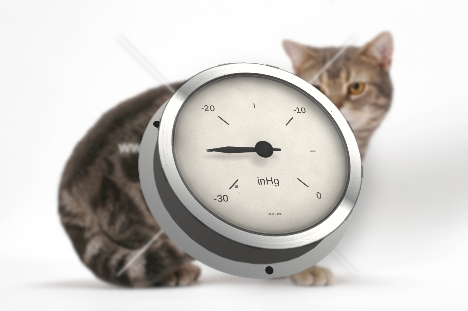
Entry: -25 inHg
